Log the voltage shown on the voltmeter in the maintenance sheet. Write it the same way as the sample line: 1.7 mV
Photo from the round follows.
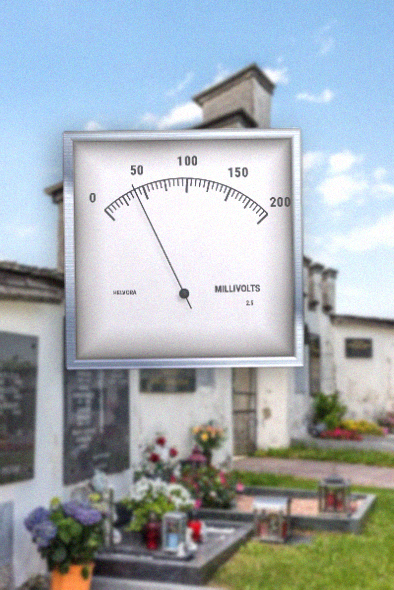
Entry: 40 mV
